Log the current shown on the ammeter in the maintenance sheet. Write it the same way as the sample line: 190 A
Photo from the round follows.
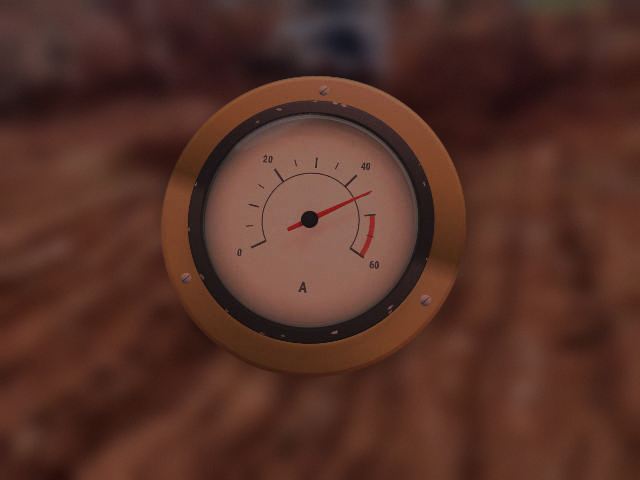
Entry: 45 A
